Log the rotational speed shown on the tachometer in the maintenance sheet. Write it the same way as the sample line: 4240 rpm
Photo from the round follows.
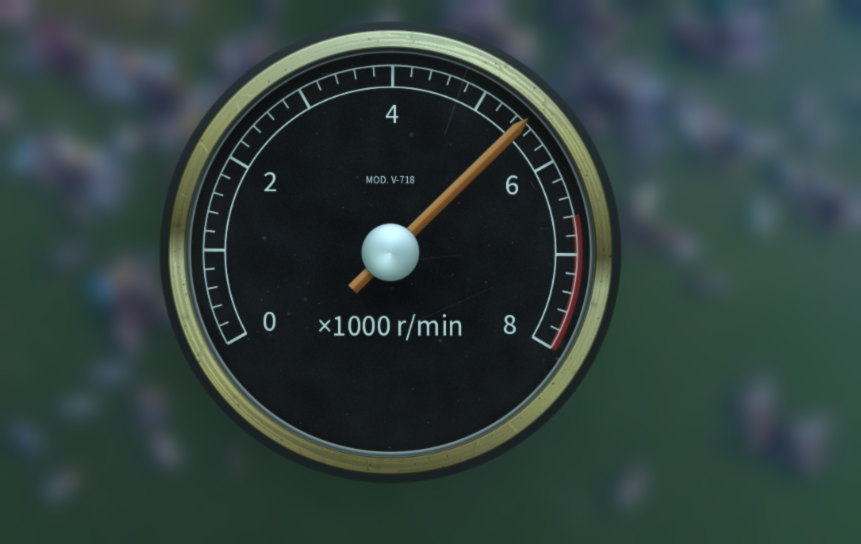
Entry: 5500 rpm
